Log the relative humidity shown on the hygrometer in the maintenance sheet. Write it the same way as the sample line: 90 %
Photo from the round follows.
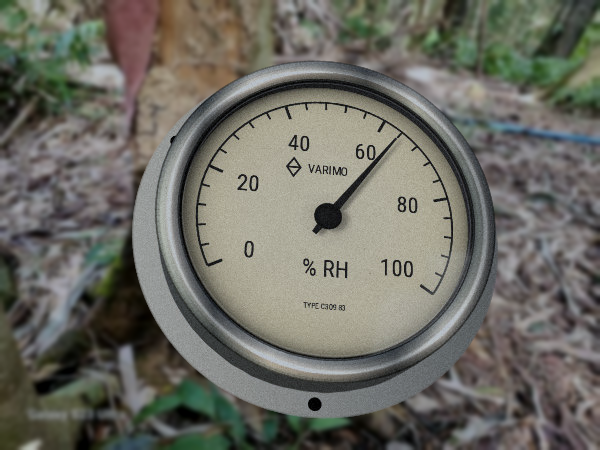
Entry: 64 %
